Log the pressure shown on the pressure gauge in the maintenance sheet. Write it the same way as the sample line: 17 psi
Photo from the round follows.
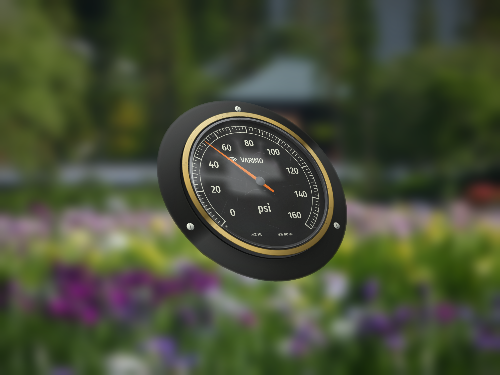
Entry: 50 psi
